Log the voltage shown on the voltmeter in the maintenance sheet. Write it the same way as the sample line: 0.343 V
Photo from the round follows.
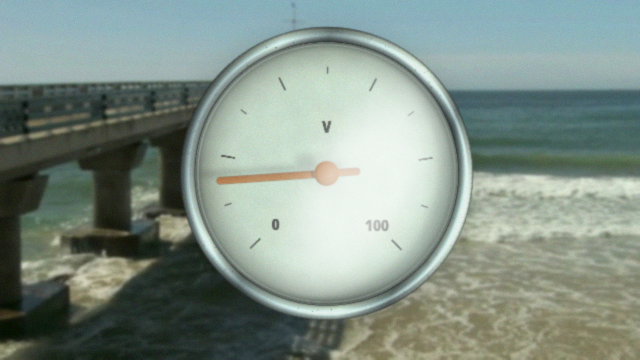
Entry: 15 V
